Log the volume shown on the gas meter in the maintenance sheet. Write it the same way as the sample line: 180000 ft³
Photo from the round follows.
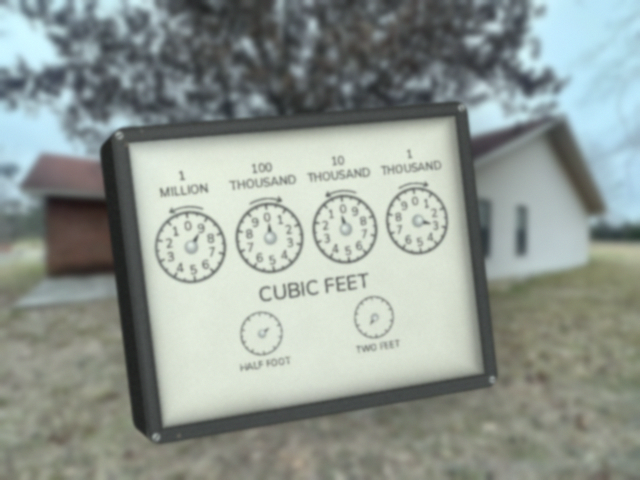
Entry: 900300 ft³
